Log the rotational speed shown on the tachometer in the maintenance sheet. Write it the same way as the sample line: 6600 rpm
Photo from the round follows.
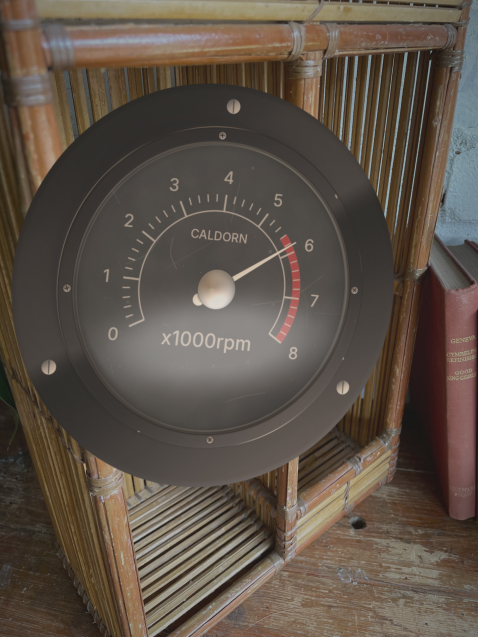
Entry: 5800 rpm
